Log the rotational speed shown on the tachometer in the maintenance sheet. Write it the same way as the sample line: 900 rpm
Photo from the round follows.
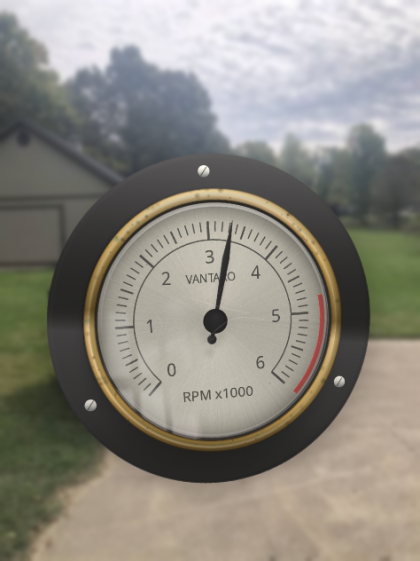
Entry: 3300 rpm
